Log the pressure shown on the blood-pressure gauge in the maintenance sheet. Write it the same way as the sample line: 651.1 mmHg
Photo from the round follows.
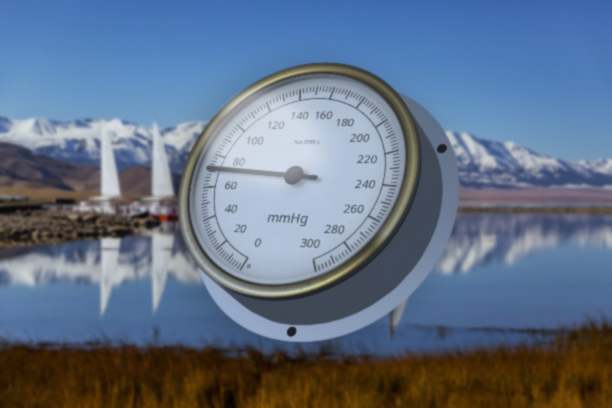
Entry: 70 mmHg
